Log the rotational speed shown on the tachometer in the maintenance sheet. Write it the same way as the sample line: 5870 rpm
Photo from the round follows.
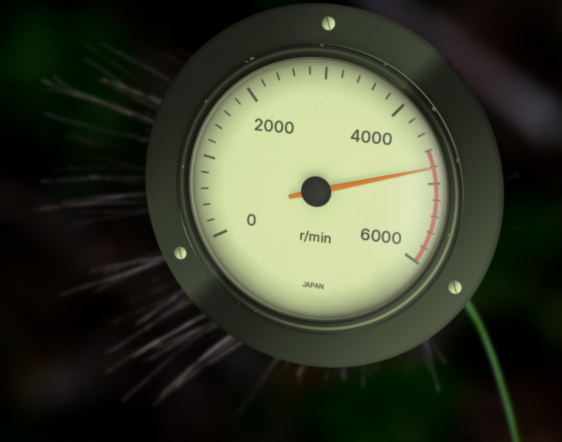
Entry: 4800 rpm
